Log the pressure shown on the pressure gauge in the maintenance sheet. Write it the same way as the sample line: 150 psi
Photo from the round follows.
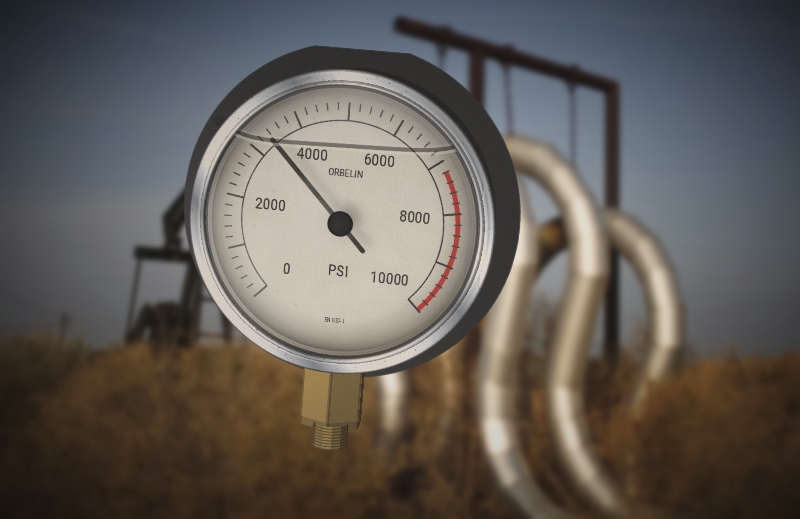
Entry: 3400 psi
